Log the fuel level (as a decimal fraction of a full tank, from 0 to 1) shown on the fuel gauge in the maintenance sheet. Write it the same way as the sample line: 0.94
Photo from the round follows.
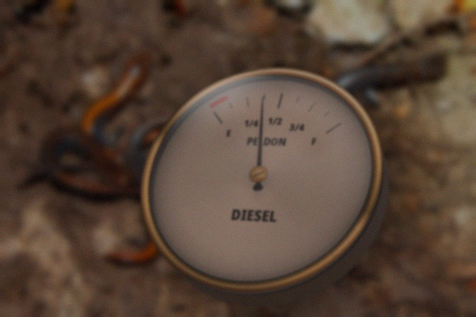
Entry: 0.375
